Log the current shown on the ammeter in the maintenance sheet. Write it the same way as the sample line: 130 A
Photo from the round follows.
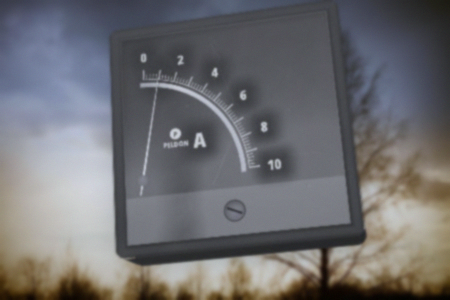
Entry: 1 A
